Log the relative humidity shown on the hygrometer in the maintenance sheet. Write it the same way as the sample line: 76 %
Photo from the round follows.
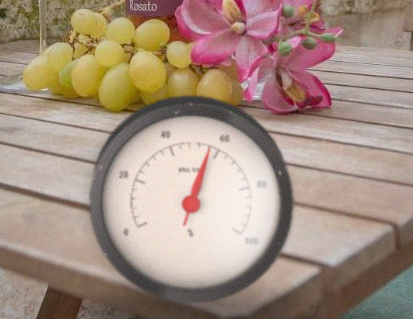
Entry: 56 %
